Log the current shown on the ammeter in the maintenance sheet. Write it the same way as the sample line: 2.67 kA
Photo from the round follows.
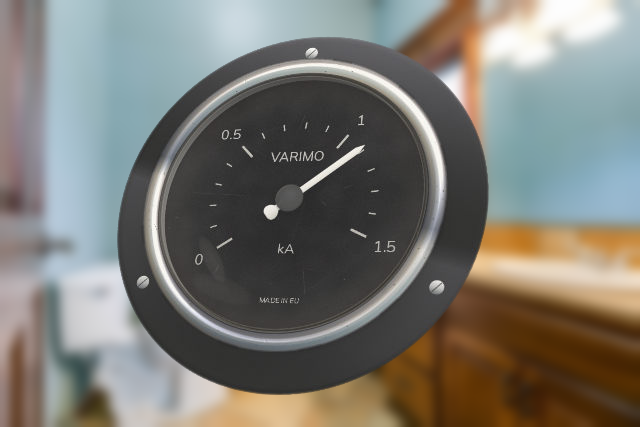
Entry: 1.1 kA
